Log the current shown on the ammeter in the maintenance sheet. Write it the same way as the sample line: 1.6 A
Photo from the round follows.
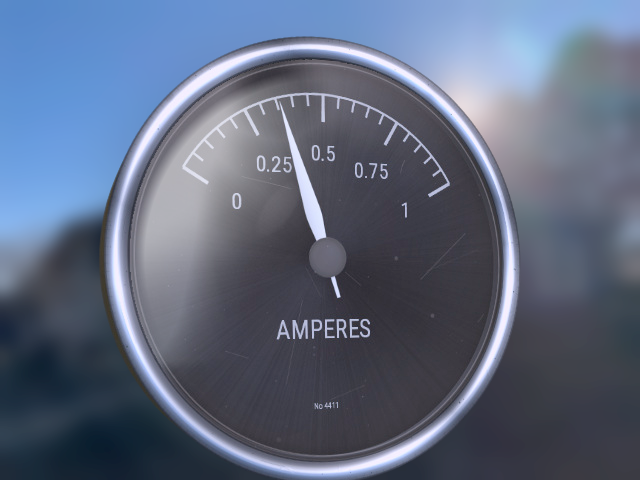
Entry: 0.35 A
